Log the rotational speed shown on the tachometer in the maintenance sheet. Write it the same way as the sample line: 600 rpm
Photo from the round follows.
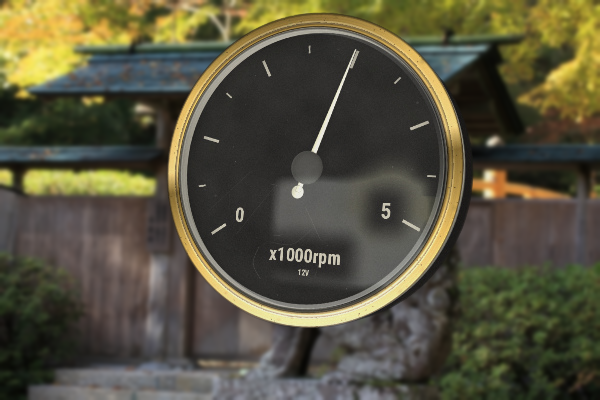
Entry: 3000 rpm
